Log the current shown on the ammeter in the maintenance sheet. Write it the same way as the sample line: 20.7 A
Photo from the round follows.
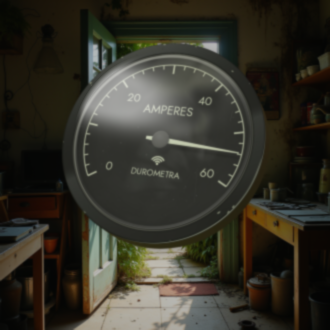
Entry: 54 A
